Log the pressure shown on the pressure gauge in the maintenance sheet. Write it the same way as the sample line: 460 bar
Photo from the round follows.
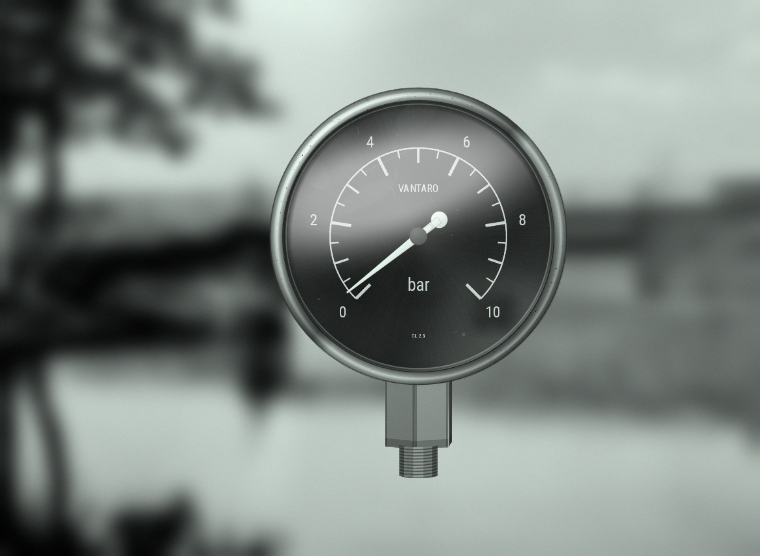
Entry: 0.25 bar
